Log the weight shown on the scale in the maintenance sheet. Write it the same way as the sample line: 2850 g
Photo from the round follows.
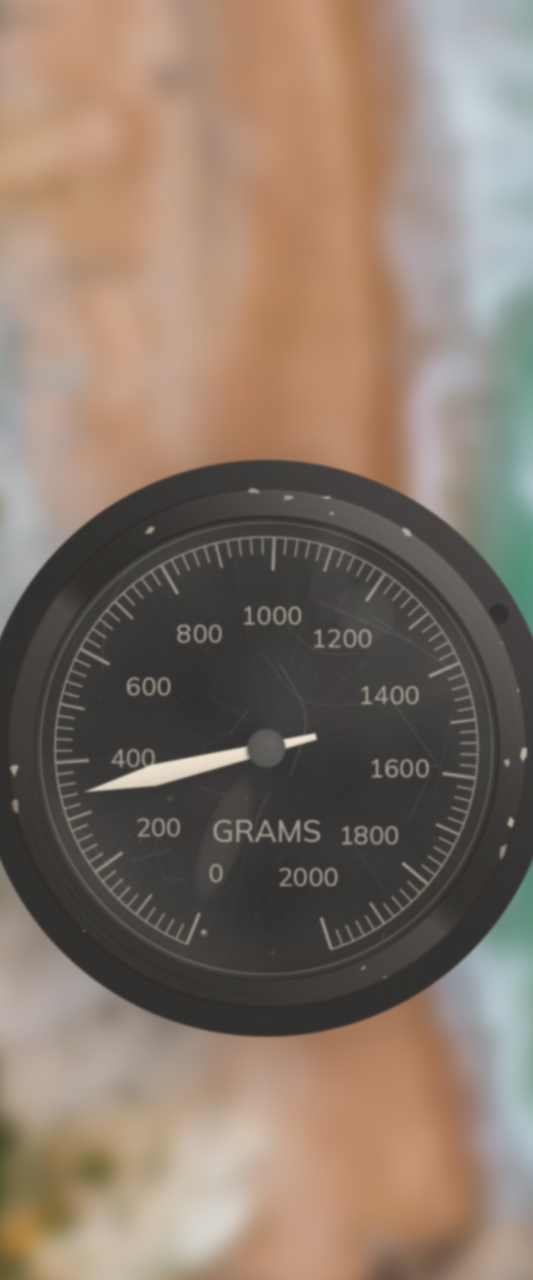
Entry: 340 g
